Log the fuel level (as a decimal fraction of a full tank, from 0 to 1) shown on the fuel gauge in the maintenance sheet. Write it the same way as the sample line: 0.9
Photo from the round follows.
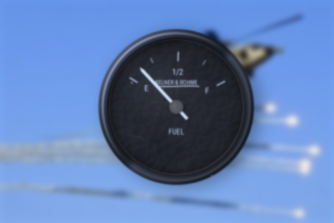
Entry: 0.125
